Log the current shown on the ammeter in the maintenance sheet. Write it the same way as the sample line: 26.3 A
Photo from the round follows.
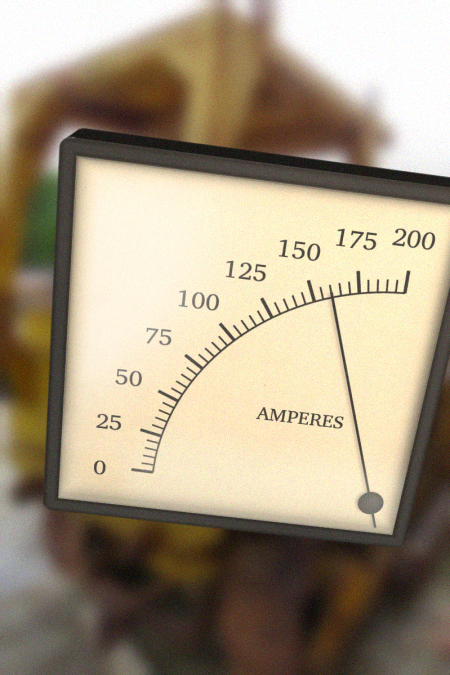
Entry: 160 A
